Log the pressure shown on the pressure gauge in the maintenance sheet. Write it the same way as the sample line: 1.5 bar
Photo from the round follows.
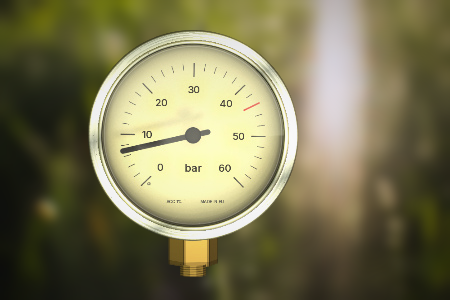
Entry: 7 bar
